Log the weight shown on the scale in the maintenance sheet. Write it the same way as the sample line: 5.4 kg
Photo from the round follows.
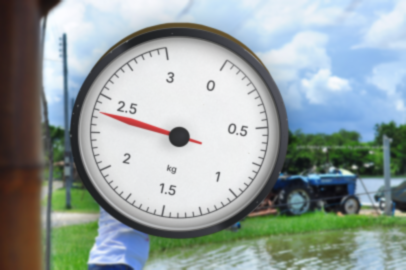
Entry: 2.4 kg
